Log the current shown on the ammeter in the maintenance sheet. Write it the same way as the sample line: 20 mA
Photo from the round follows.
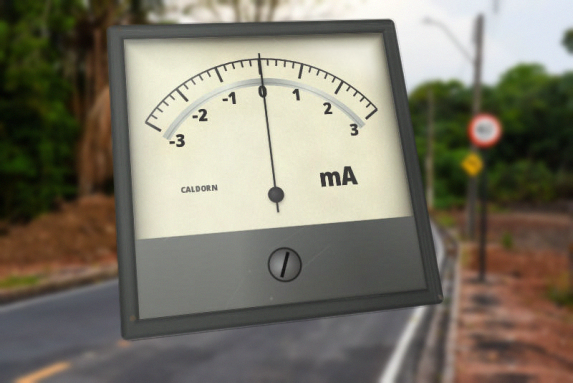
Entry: 0 mA
